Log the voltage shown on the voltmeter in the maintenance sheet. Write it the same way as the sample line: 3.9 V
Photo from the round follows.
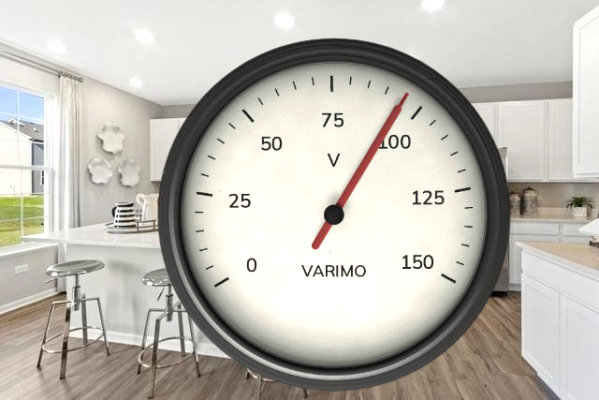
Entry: 95 V
